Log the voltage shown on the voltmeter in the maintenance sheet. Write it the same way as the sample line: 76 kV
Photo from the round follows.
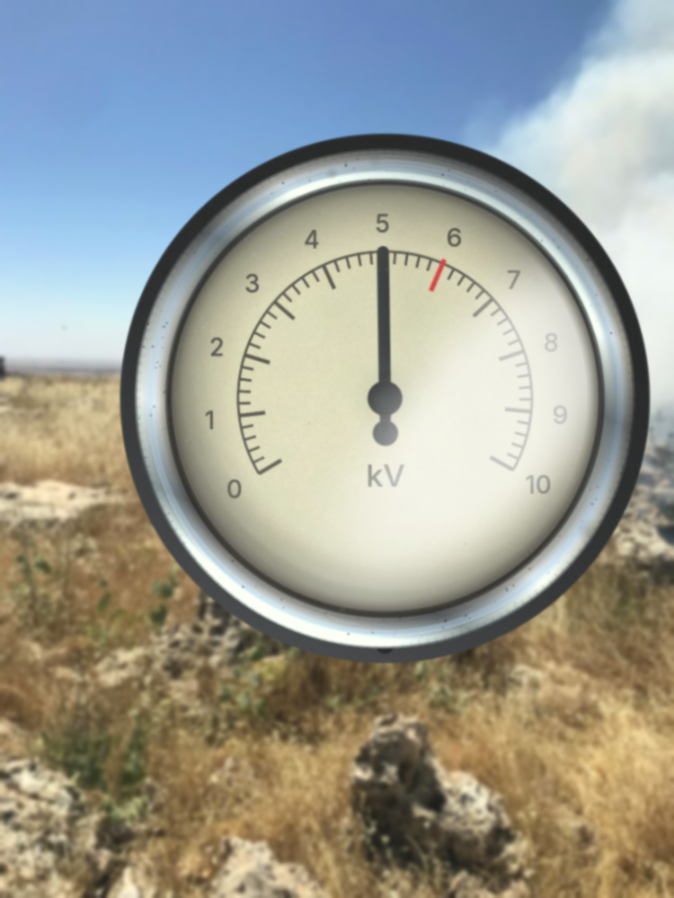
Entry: 5 kV
